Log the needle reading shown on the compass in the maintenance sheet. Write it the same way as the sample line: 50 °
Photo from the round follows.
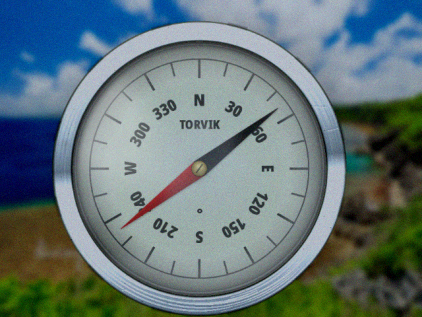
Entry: 232.5 °
